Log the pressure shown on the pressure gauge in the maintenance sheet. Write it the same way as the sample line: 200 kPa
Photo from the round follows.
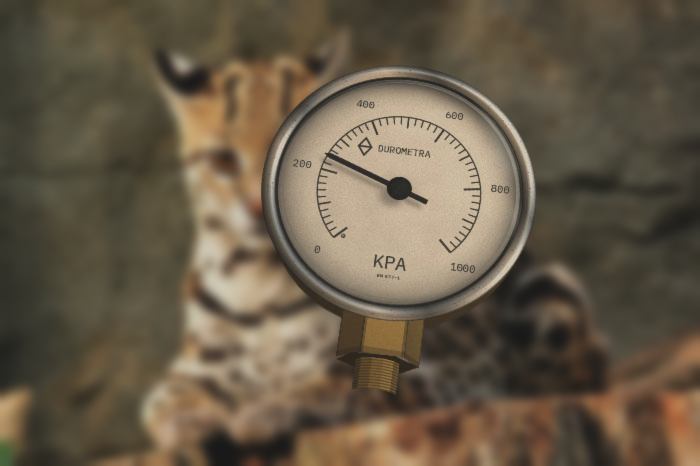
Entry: 240 kPa
